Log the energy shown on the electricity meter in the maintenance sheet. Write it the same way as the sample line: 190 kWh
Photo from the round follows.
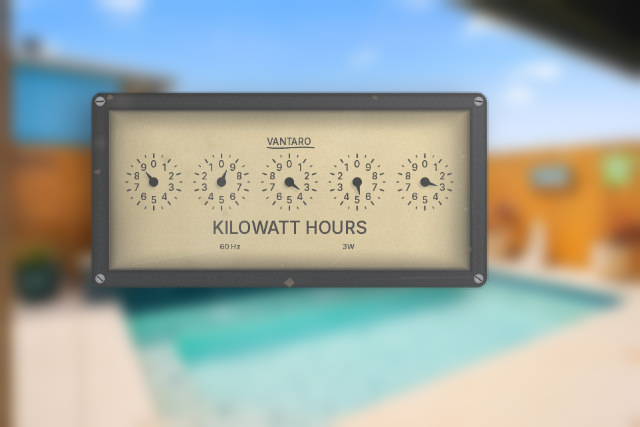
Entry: 89353 kWh
